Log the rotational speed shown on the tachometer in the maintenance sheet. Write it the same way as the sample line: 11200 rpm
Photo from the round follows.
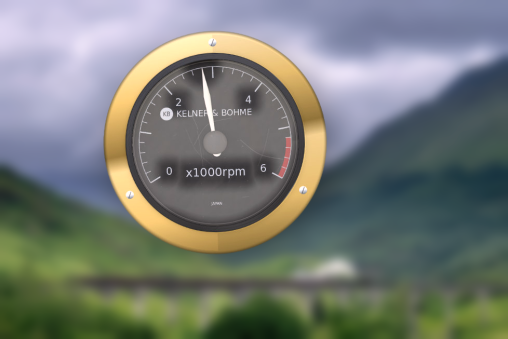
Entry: 2800 rpm
